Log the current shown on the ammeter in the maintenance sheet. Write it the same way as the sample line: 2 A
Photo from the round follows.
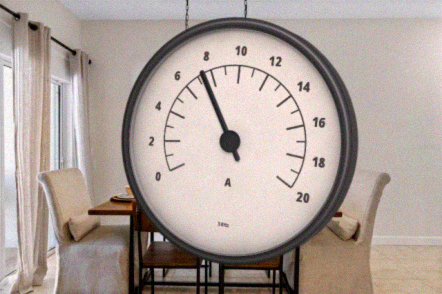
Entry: 7.5 A
